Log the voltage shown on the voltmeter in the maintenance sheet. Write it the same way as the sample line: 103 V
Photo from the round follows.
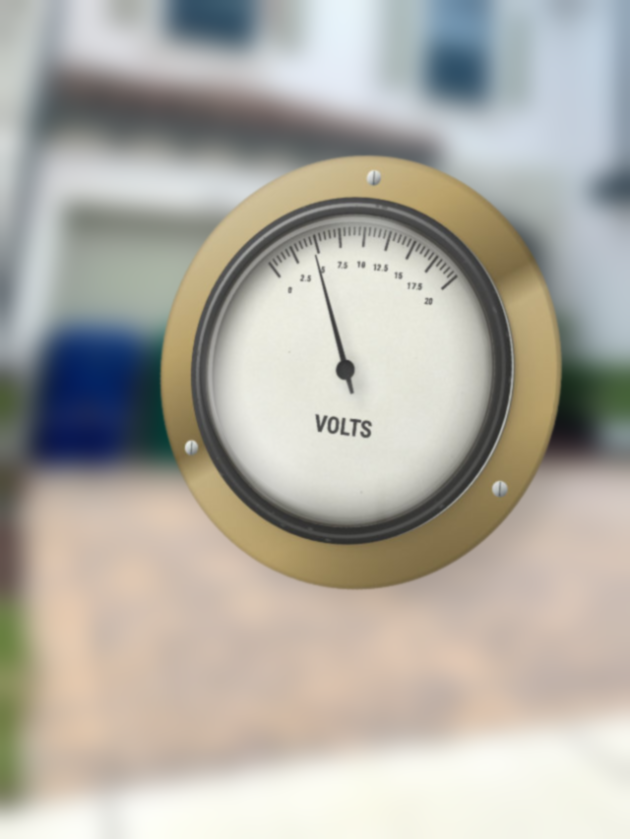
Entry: 5 V
